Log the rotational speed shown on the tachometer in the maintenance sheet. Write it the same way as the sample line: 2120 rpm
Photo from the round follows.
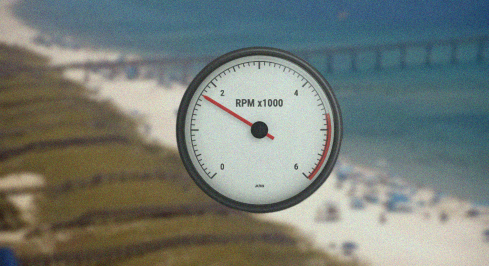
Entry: 1700 rpm
